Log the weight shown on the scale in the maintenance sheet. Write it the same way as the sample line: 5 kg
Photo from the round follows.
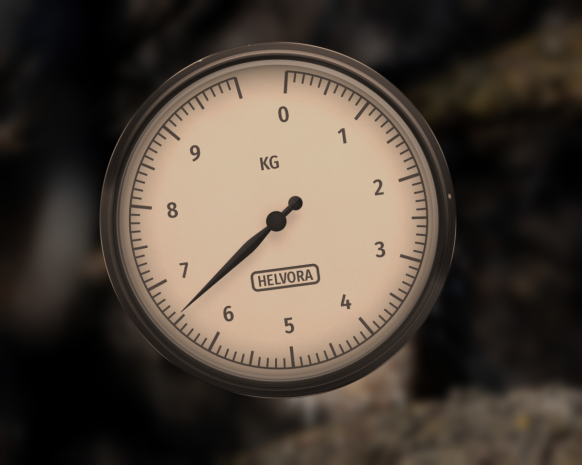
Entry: 6.55 kg
